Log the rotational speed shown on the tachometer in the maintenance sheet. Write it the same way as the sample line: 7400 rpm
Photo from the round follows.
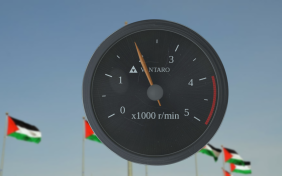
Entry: 2000 rpm
